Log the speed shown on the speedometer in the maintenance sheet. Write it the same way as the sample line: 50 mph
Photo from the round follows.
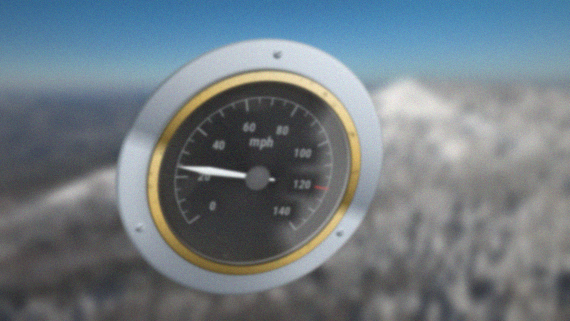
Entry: 25 mph
